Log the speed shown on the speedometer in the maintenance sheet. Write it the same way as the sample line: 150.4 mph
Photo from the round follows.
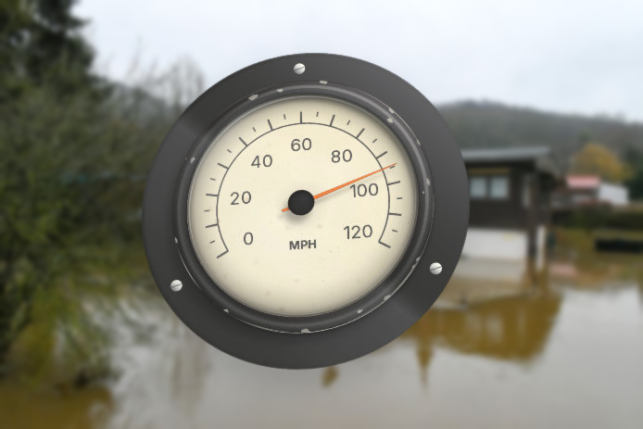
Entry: 95 mph
